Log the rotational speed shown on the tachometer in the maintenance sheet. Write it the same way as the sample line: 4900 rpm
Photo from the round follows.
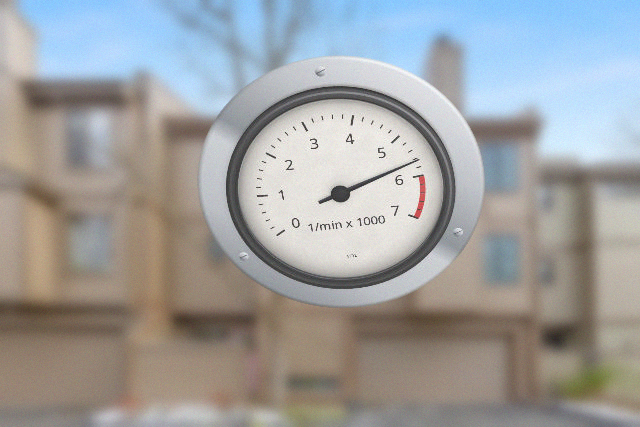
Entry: 5600 rpm
